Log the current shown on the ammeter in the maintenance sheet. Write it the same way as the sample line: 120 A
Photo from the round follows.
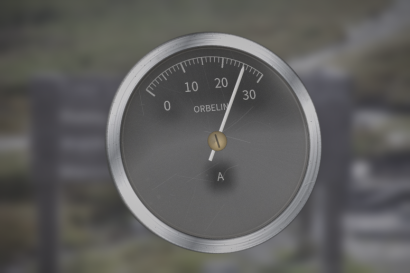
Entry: 25 A
